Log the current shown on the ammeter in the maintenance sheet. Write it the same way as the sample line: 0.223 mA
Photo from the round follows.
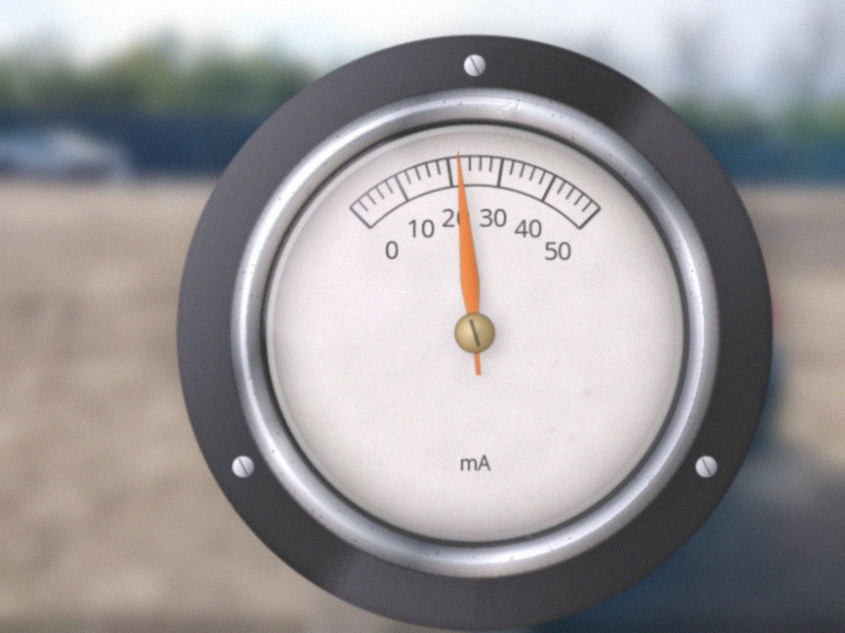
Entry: 22 mA
